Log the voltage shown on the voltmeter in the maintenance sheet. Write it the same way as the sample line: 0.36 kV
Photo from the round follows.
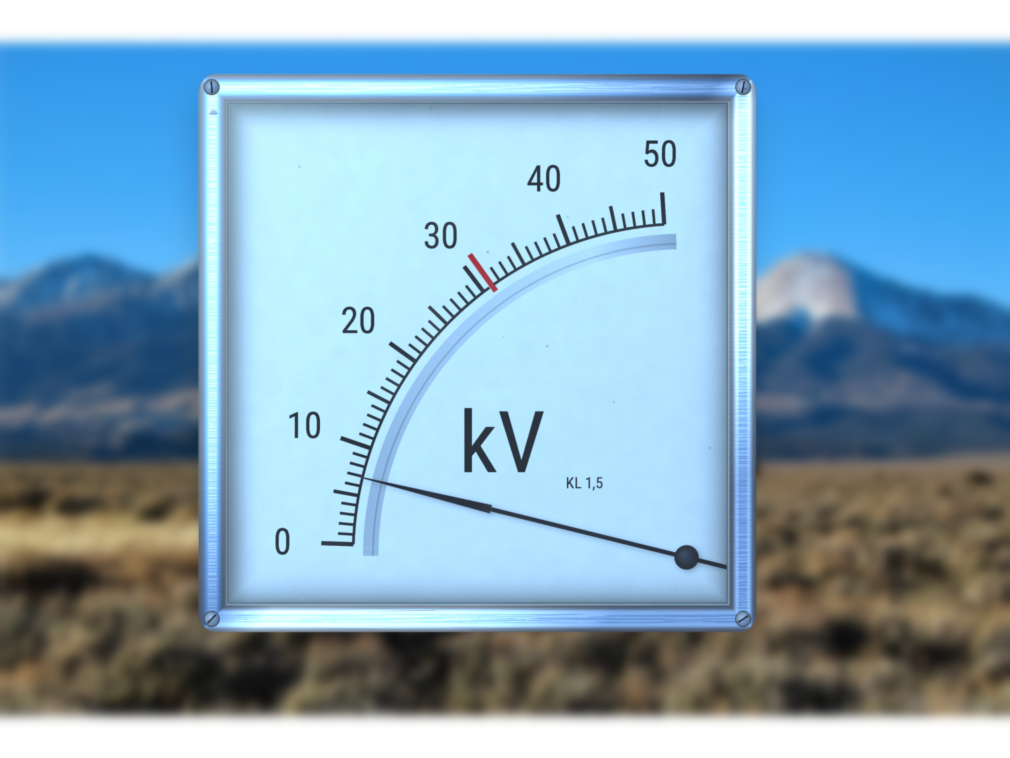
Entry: 7 kV
